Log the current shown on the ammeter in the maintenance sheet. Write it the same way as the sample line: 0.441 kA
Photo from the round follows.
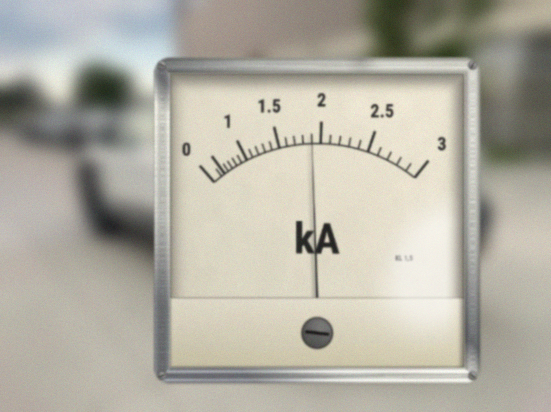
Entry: 1.9 kA
